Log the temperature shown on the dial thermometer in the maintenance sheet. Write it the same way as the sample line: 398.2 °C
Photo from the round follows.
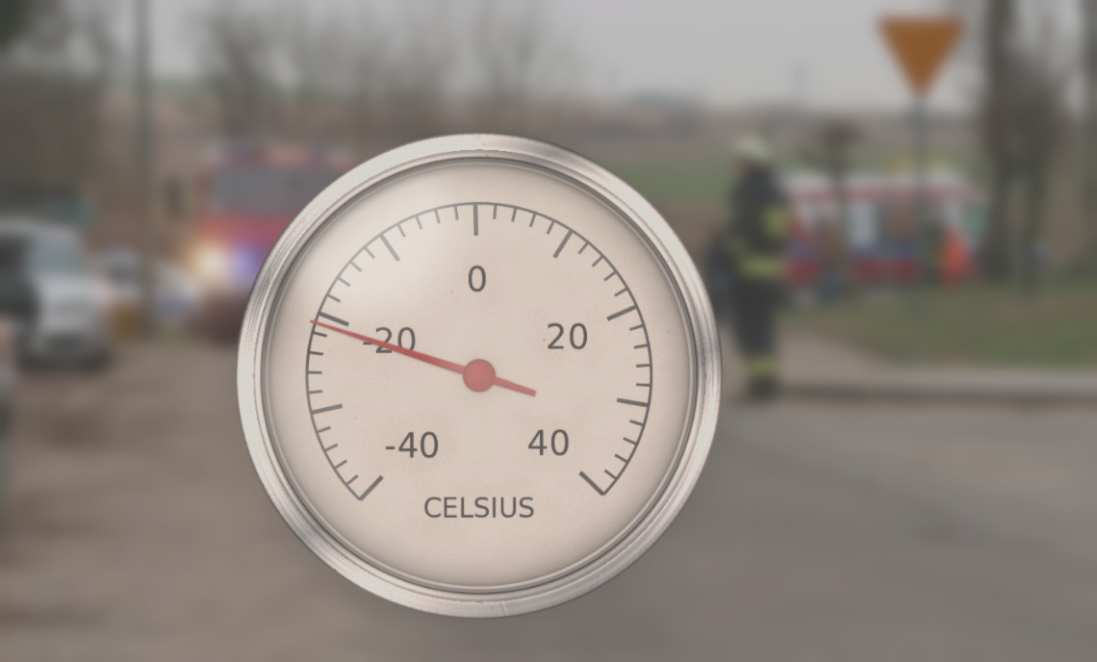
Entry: -21 °C
